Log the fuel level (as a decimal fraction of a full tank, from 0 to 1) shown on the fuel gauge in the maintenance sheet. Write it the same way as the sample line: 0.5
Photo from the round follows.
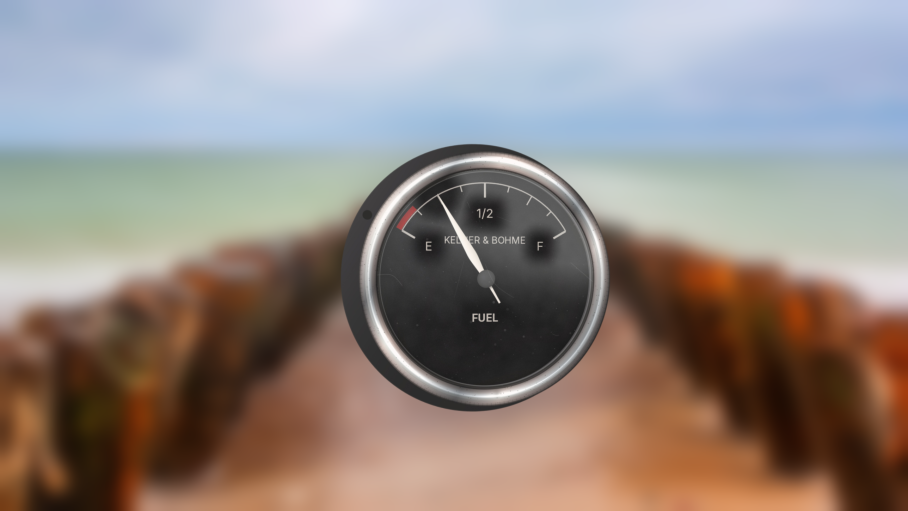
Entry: 0.25
